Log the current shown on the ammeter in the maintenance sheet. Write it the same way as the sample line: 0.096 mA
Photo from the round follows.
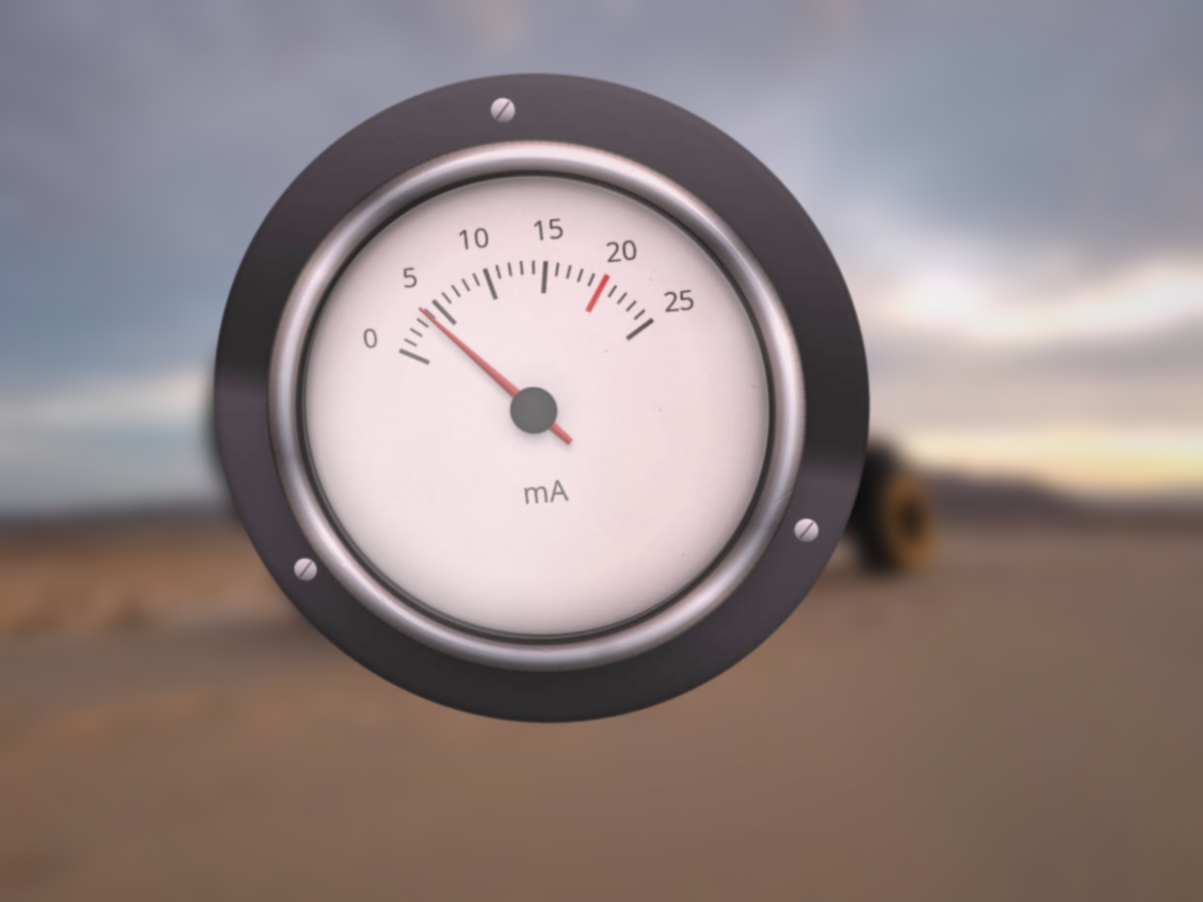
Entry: 4 mA
